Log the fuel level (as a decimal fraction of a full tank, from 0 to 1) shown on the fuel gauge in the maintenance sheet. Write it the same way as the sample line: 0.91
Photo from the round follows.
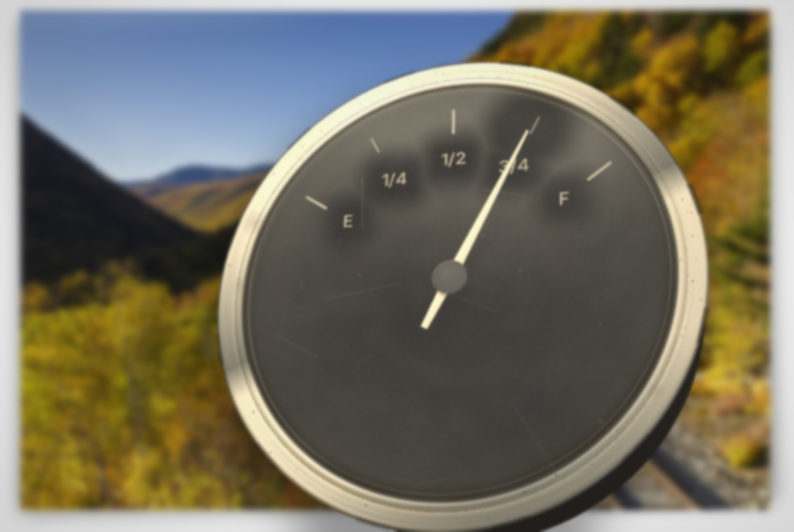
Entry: 0.75
